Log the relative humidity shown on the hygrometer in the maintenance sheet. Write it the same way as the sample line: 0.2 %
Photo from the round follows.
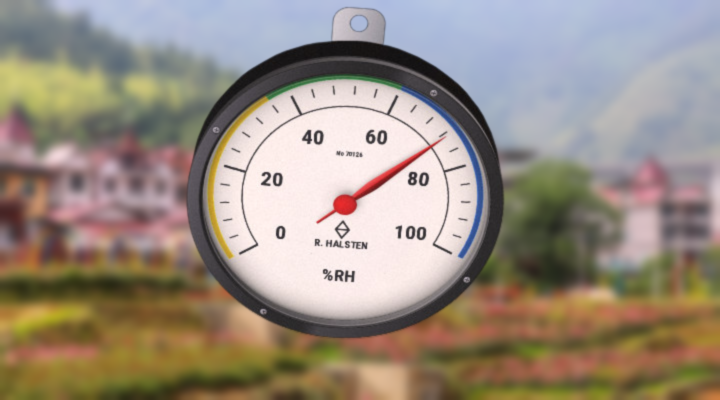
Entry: 72 %
